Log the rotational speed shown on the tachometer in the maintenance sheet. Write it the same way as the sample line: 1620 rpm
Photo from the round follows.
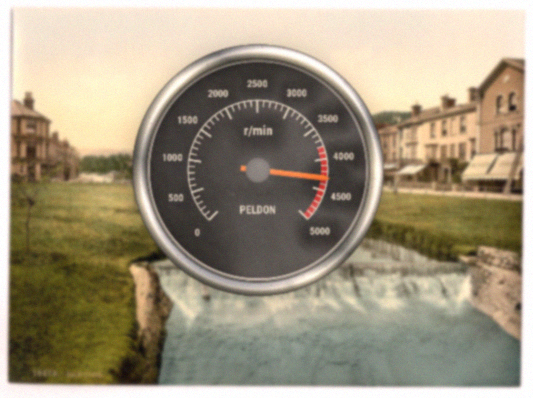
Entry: 4300 rpm
